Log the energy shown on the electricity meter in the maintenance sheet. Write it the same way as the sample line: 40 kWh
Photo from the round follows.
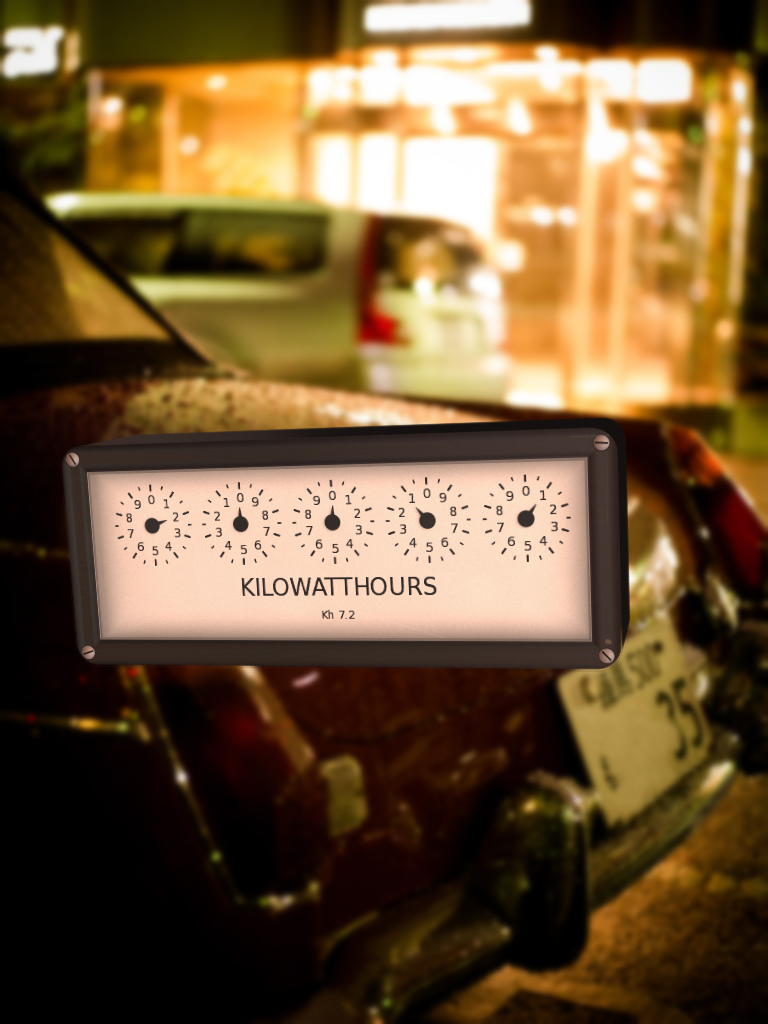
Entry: 20011 kWh
